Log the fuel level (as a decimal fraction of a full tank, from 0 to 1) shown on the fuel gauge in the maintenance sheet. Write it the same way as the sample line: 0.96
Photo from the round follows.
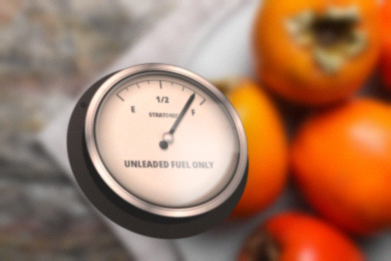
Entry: 0.875
